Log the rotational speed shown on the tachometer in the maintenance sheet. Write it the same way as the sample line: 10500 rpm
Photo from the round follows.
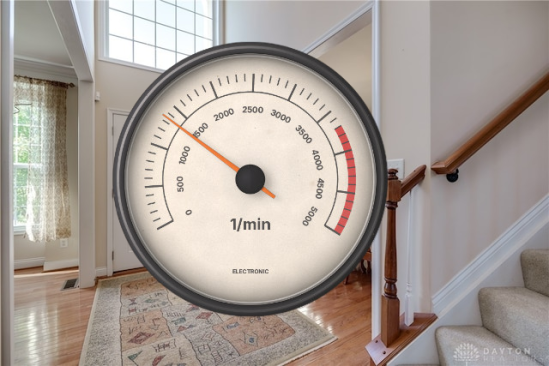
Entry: 1350 rpm
